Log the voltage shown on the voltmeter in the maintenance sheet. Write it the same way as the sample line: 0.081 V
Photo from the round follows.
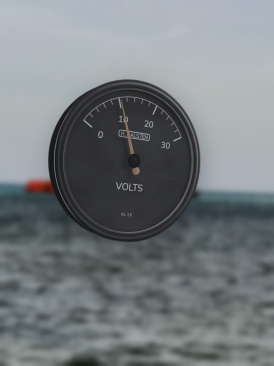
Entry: 10 V
